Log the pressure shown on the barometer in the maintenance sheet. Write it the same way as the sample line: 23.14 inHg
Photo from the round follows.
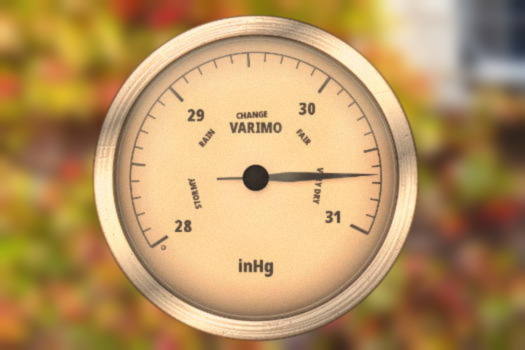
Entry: 30.65 inHg
